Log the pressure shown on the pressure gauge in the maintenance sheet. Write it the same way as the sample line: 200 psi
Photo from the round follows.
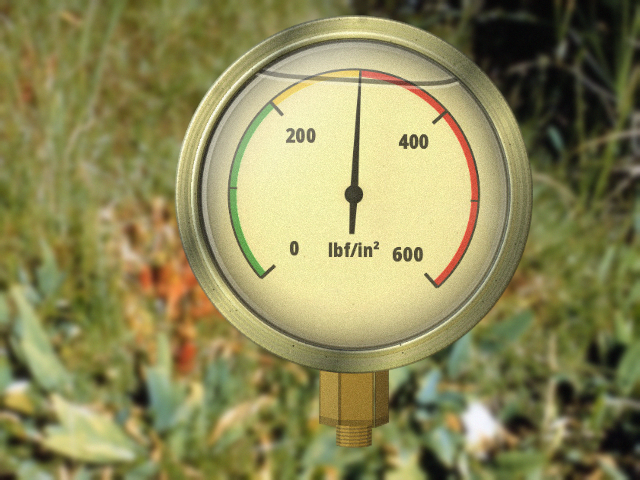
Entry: 300 psi
